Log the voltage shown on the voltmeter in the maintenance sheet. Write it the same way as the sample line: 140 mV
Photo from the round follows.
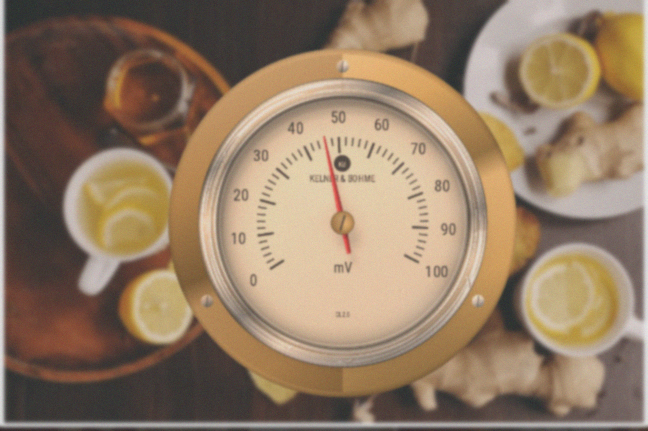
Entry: 46 mV
